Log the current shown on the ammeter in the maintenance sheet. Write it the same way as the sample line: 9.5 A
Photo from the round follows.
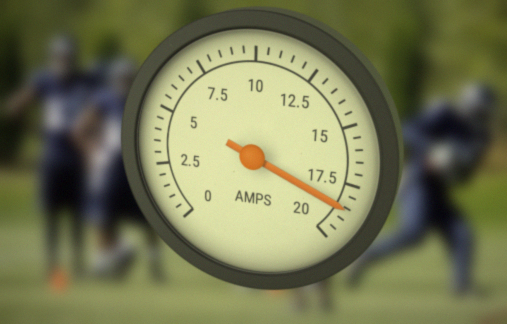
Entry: 18.5 A
